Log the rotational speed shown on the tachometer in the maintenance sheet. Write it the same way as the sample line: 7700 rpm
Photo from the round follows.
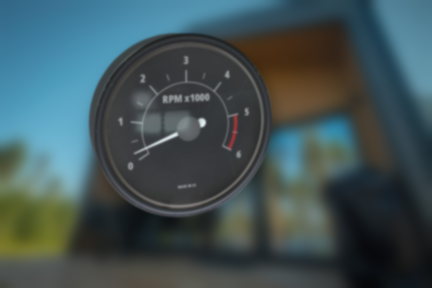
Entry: 250 rpm
